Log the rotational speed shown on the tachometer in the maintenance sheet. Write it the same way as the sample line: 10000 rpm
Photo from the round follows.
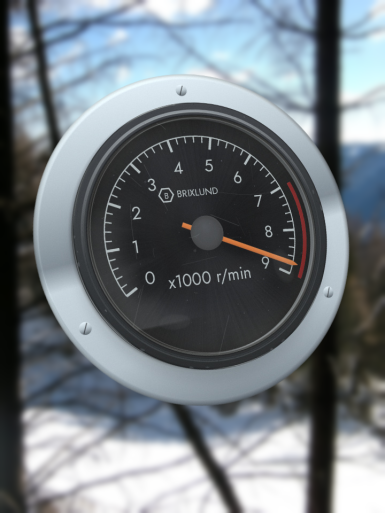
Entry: 8800 rpm
